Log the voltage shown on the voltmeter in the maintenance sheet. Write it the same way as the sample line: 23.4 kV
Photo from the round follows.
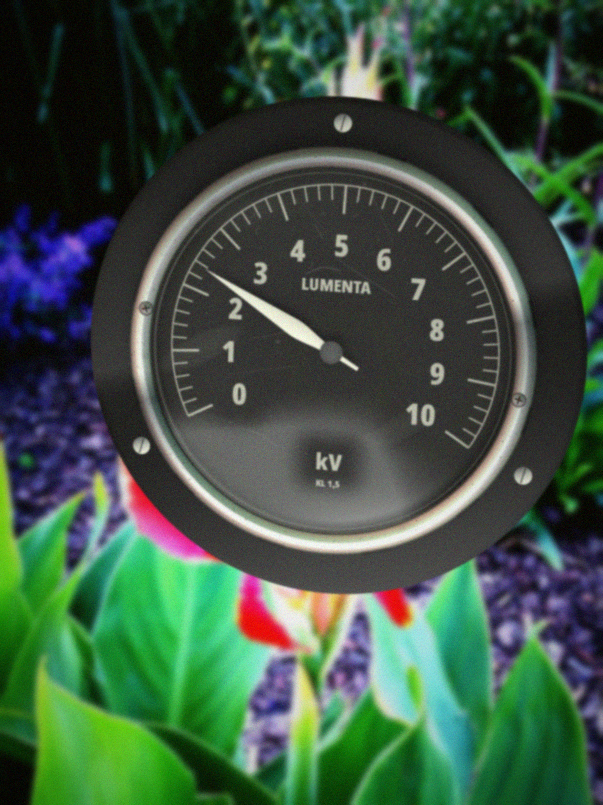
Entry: 2.4 kV
